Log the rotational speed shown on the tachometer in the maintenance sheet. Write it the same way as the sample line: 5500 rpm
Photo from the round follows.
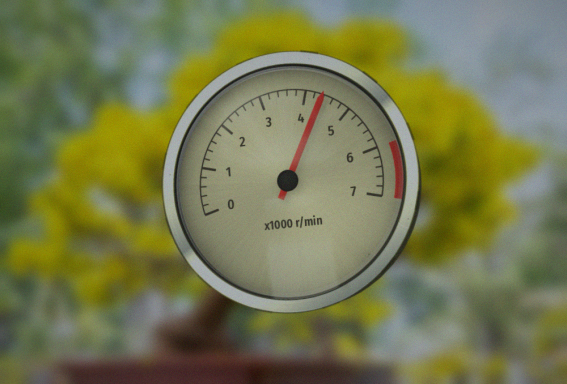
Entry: 4400 rpm
